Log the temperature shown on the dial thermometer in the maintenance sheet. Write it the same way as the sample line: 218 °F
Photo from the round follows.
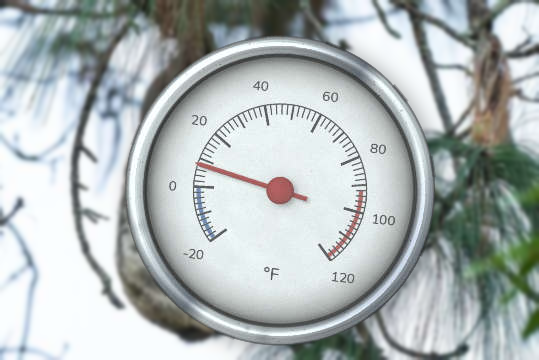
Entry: 8 °F
